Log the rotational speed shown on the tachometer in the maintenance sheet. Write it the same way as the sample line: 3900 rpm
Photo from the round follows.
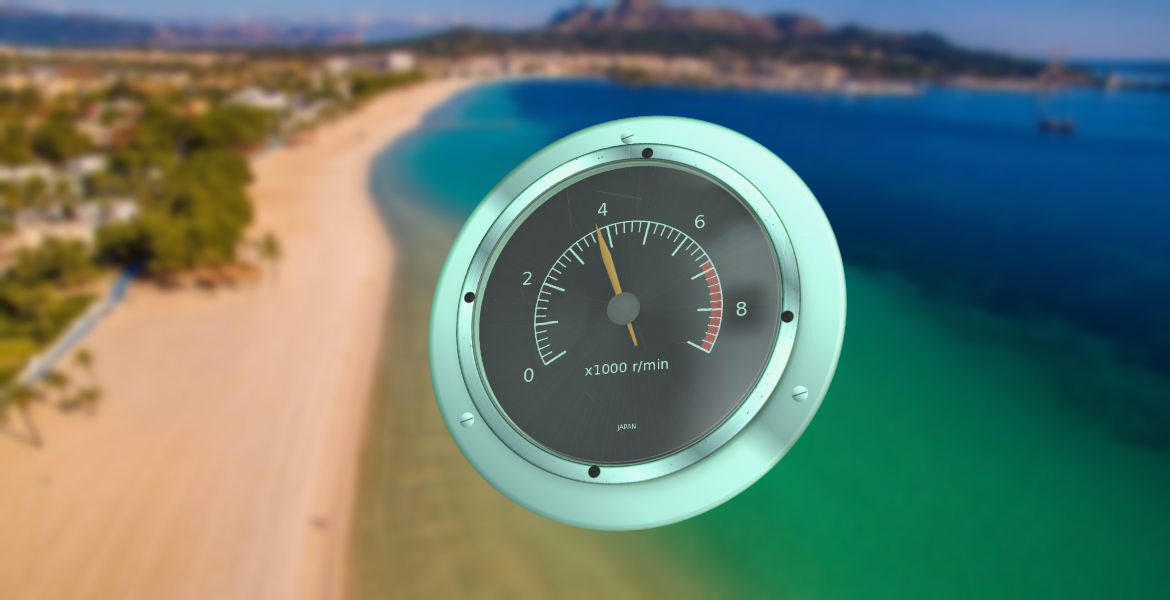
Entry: 3800 rpm
